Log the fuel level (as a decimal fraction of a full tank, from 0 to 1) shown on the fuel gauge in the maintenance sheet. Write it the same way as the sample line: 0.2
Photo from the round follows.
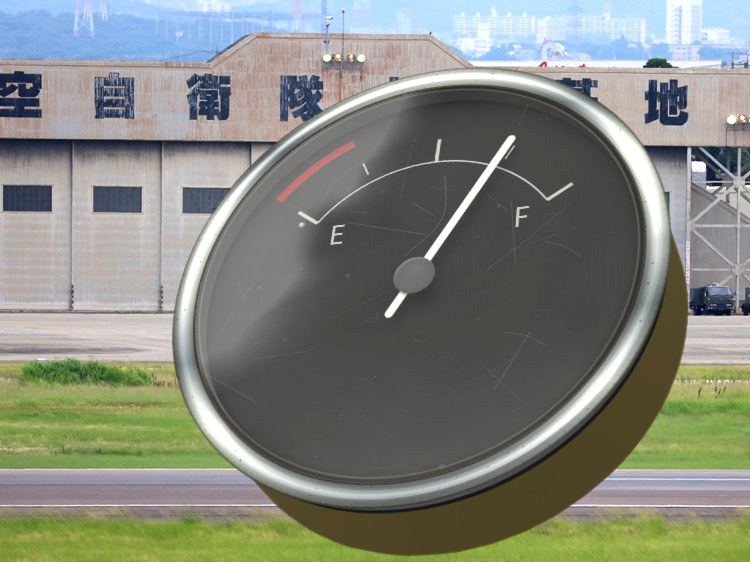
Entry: 0.75
